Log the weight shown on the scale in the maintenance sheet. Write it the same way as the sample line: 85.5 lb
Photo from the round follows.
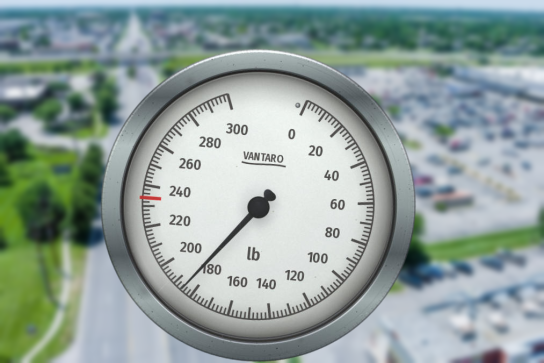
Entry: 186 lb
